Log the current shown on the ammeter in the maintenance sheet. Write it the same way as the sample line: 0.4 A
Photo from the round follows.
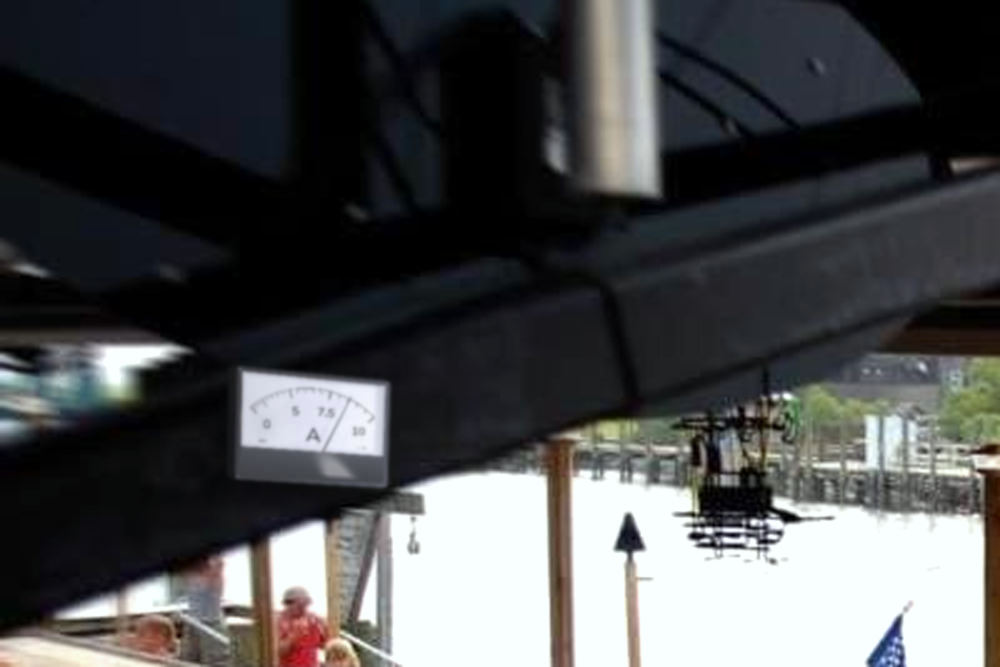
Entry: 8.5 A
